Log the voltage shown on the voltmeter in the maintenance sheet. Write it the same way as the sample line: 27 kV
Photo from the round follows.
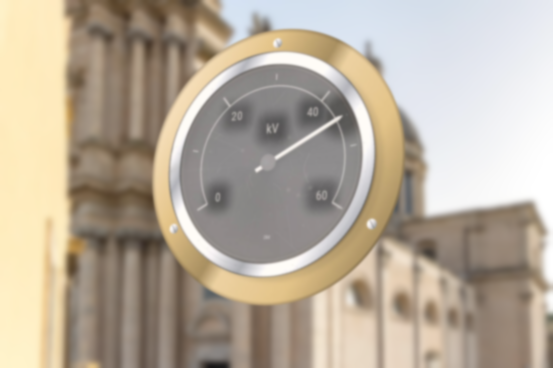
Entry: 45 kV
